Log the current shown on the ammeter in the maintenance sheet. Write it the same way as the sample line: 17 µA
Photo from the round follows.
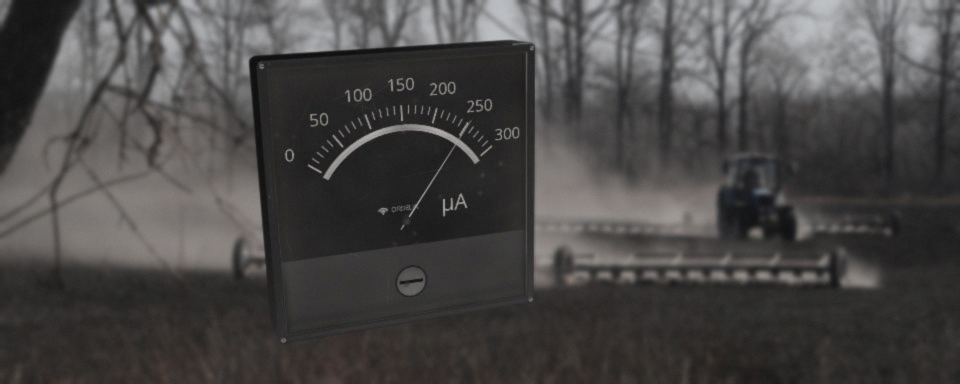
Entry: 250 µA
